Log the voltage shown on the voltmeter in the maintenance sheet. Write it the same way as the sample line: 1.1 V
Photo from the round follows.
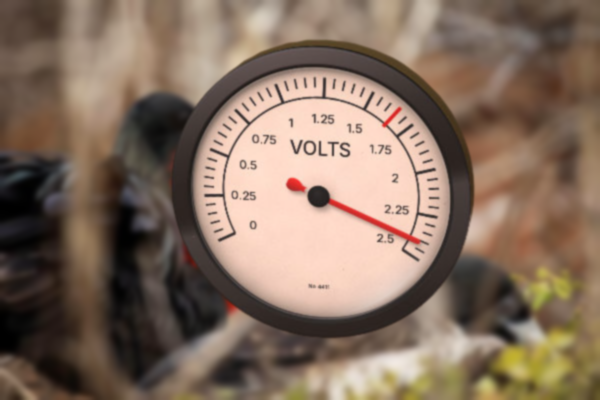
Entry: 2.4 V
